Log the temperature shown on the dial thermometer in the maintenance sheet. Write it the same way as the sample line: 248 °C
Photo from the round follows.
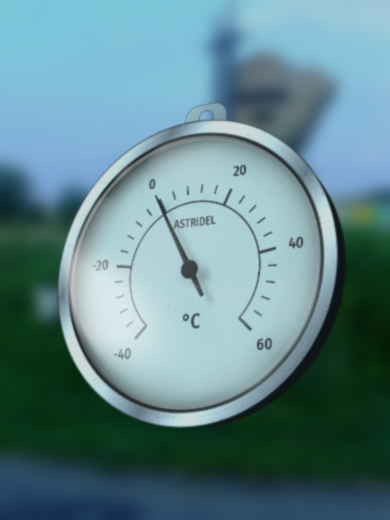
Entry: 0 °C
